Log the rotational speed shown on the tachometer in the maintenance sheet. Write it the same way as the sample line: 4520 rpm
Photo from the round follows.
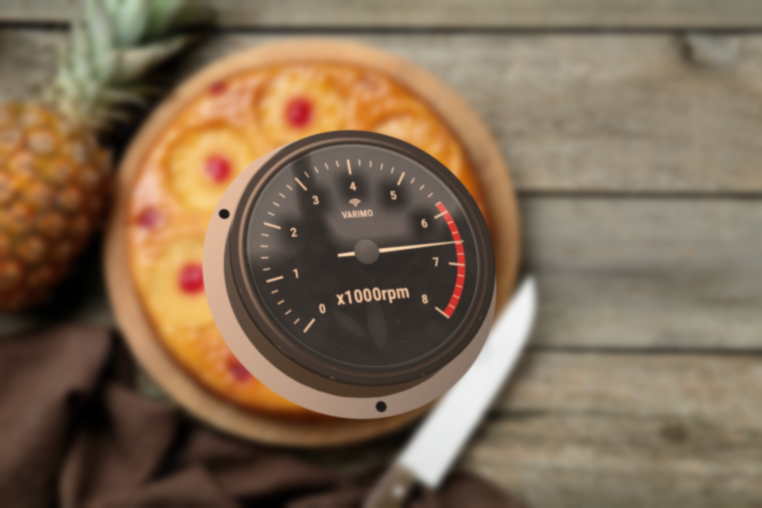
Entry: 6600 rpm
